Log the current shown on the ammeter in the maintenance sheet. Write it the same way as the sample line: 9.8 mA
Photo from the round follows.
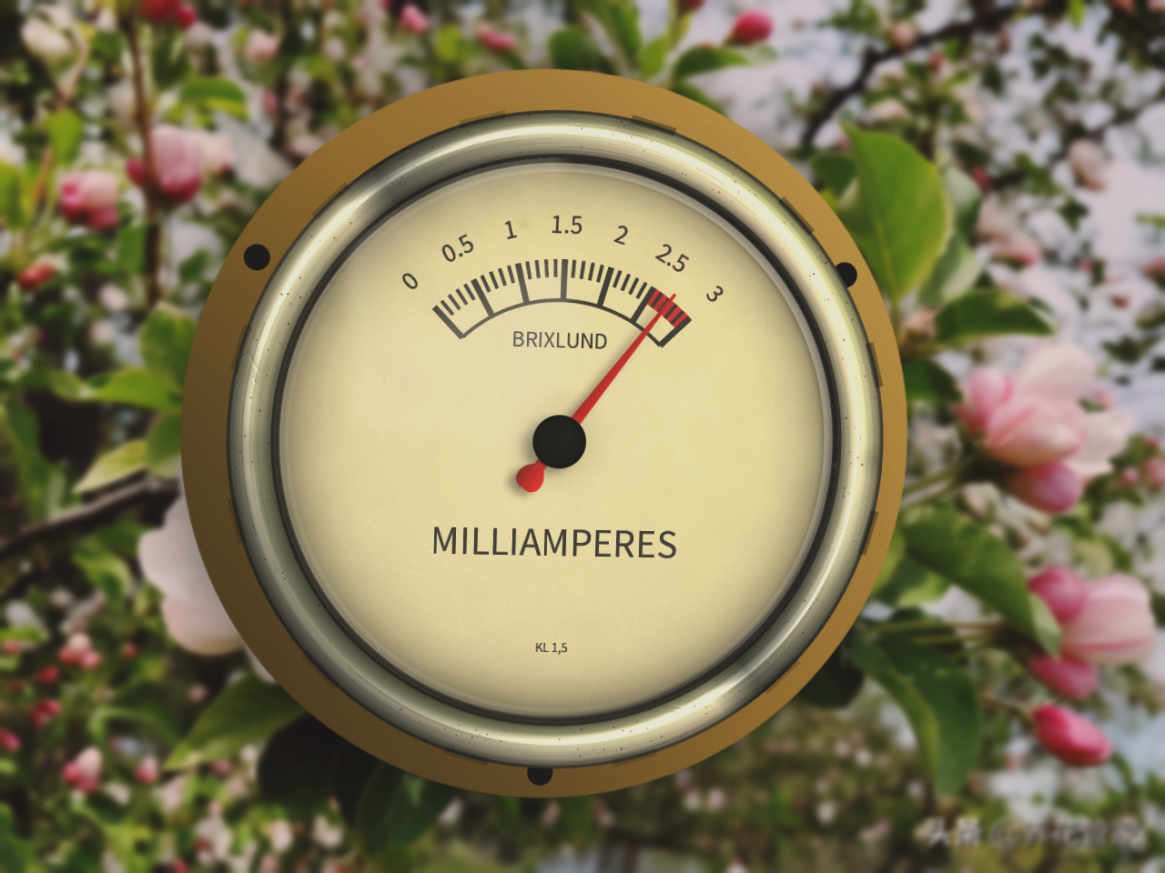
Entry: 2.7 mA
